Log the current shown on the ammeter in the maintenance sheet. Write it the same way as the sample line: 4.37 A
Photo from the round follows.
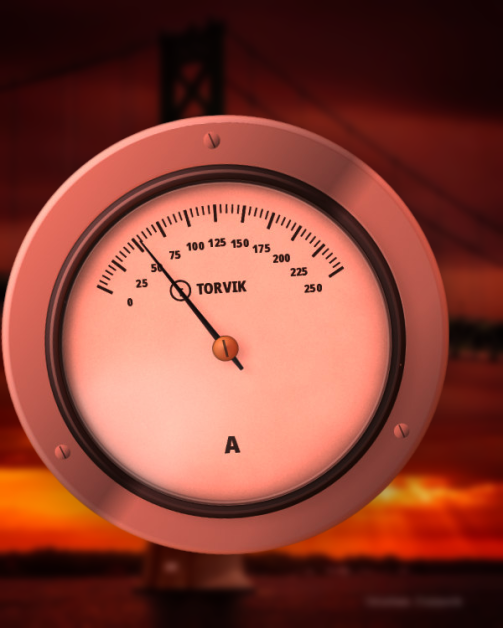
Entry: 55 A
